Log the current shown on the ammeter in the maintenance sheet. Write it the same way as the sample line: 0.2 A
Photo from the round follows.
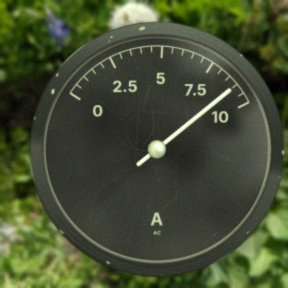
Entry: 9 A
